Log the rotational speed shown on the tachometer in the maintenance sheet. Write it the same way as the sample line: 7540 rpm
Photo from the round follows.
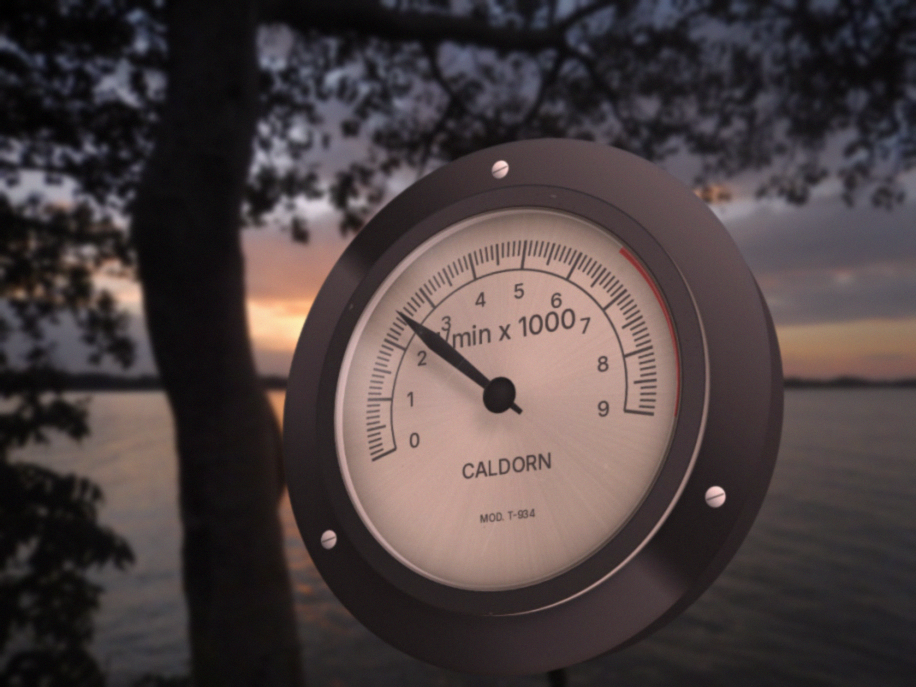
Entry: 2500 rpm
